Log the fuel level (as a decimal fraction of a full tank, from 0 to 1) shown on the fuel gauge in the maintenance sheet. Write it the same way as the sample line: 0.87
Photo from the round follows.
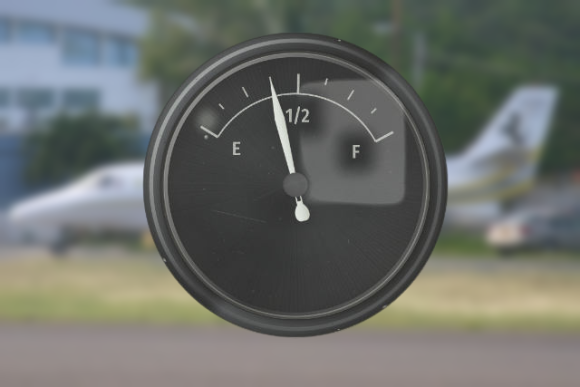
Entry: 0.375
